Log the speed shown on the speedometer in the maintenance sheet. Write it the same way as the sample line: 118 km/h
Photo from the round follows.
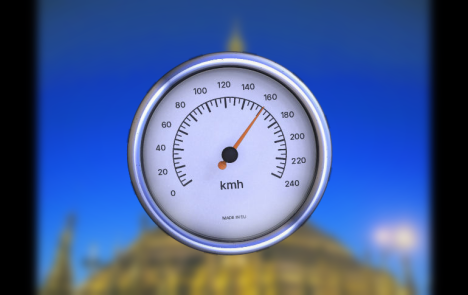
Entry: 160 km/h
